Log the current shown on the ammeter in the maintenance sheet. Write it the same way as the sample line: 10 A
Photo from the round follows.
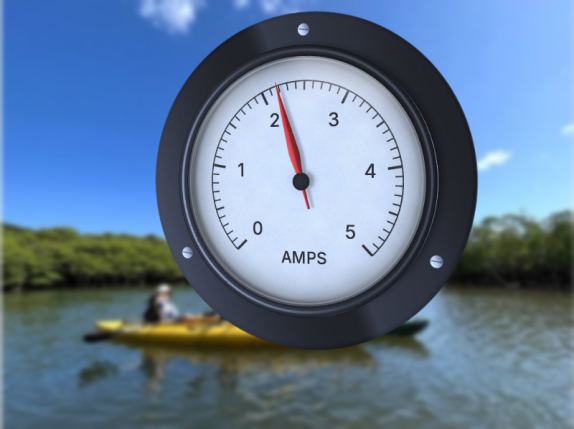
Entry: 2.2 A
